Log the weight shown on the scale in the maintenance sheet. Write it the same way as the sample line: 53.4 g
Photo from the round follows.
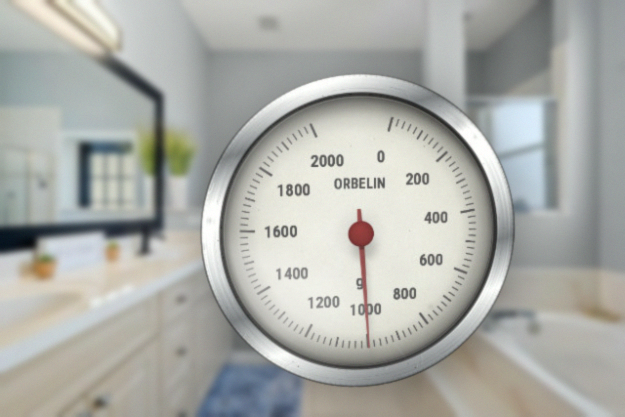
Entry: 1000 g
